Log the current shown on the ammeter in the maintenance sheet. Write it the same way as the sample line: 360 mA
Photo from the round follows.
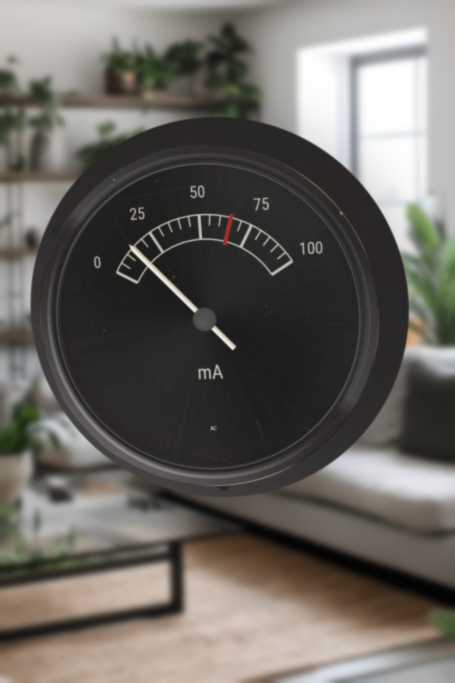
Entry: 15 mA
